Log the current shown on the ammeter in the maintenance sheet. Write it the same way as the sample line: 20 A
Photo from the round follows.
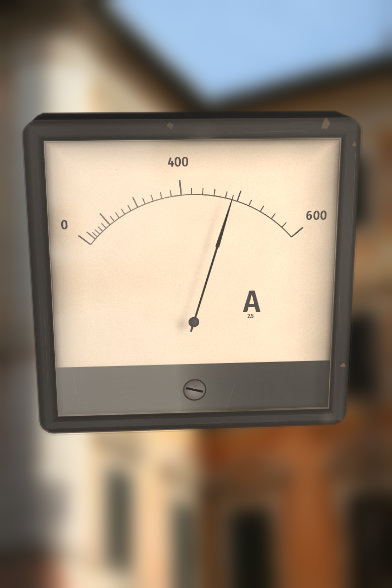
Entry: 490 A
